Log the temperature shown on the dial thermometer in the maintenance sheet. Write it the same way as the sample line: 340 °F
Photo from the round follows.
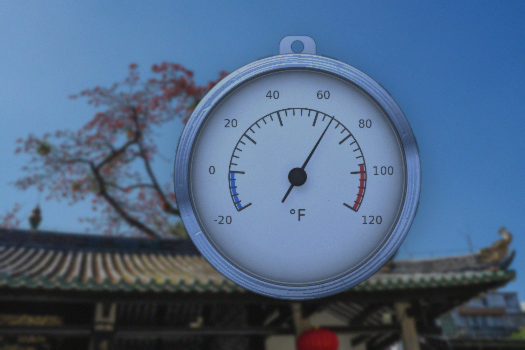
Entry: 68 °F
